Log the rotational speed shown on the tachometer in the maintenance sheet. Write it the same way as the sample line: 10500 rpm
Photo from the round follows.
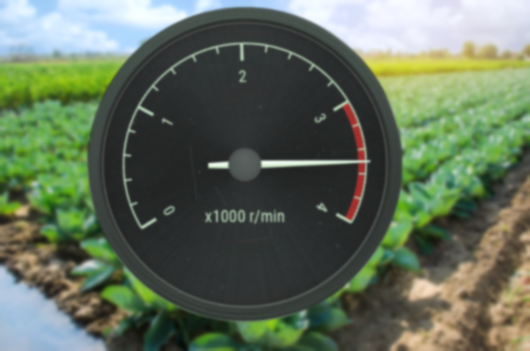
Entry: 3500 rpm
